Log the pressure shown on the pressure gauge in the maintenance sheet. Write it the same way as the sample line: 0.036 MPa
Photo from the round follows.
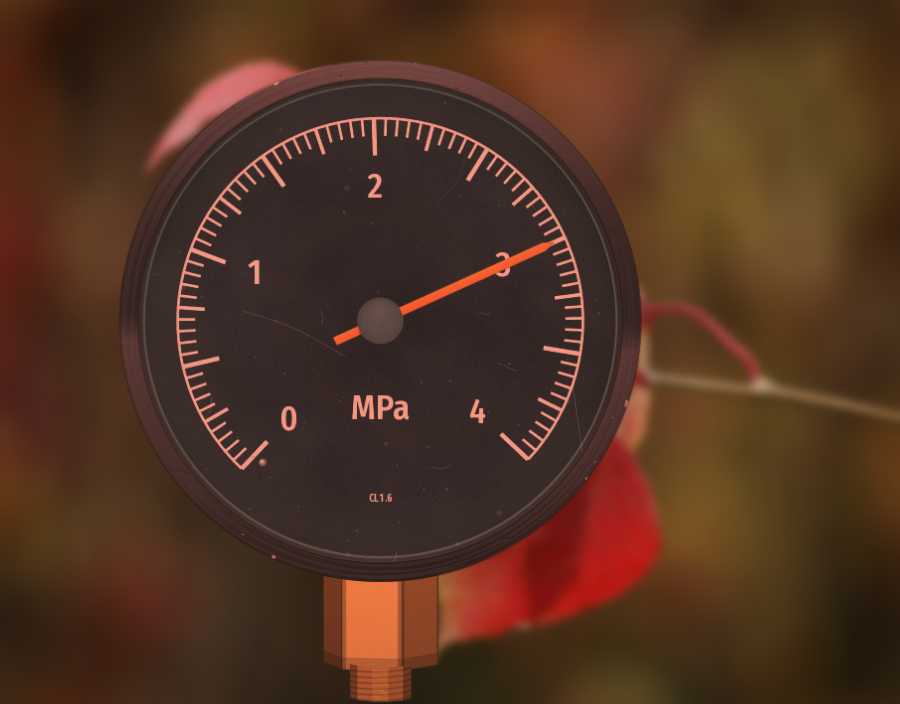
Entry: 3 MPa
